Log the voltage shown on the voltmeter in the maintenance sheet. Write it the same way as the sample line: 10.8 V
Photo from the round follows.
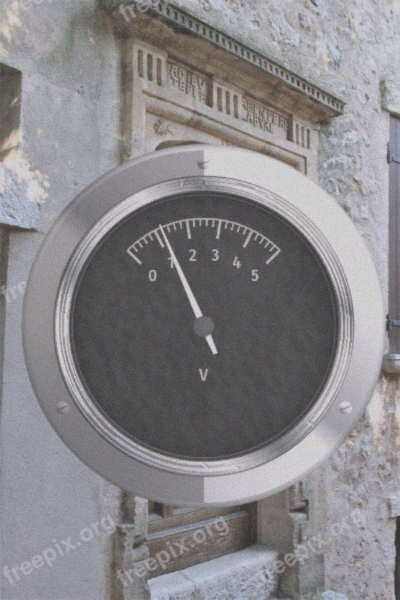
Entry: 1.2 V
